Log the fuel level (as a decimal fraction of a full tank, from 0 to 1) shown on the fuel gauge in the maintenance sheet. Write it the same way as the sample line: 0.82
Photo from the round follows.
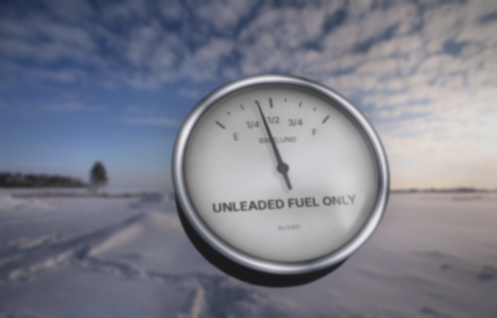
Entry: 0.375
